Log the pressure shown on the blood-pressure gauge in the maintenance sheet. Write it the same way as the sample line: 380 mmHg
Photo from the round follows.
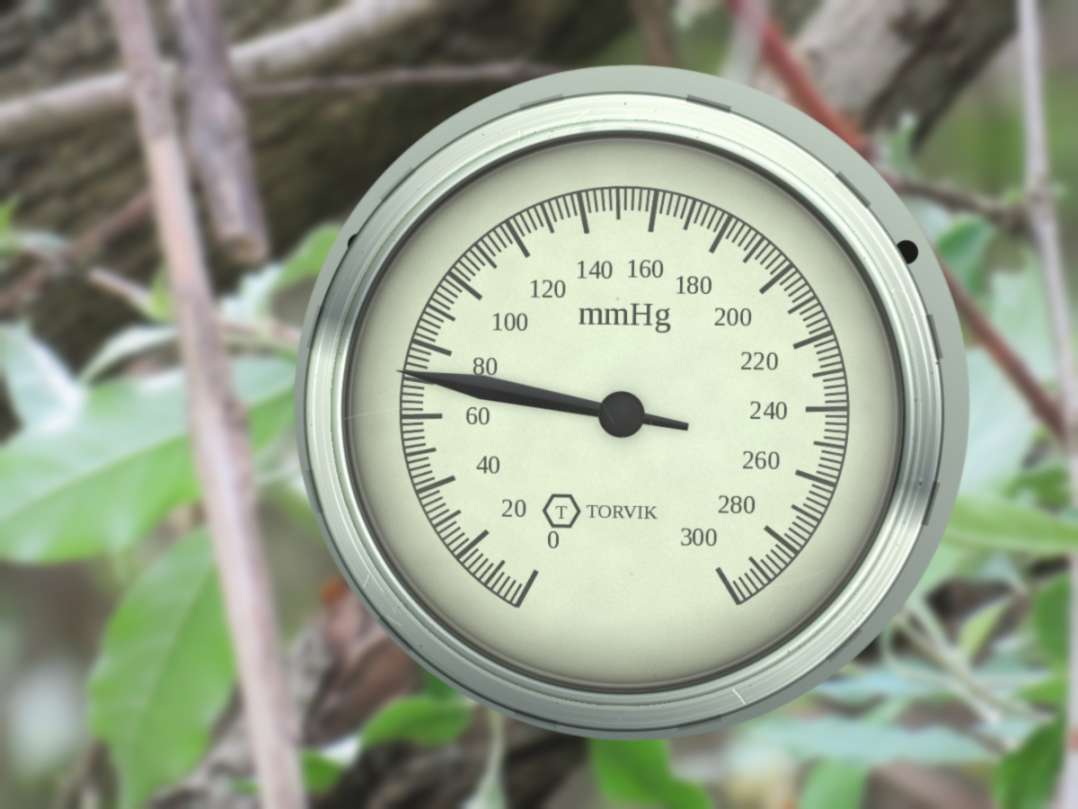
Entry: 72 mmHg
